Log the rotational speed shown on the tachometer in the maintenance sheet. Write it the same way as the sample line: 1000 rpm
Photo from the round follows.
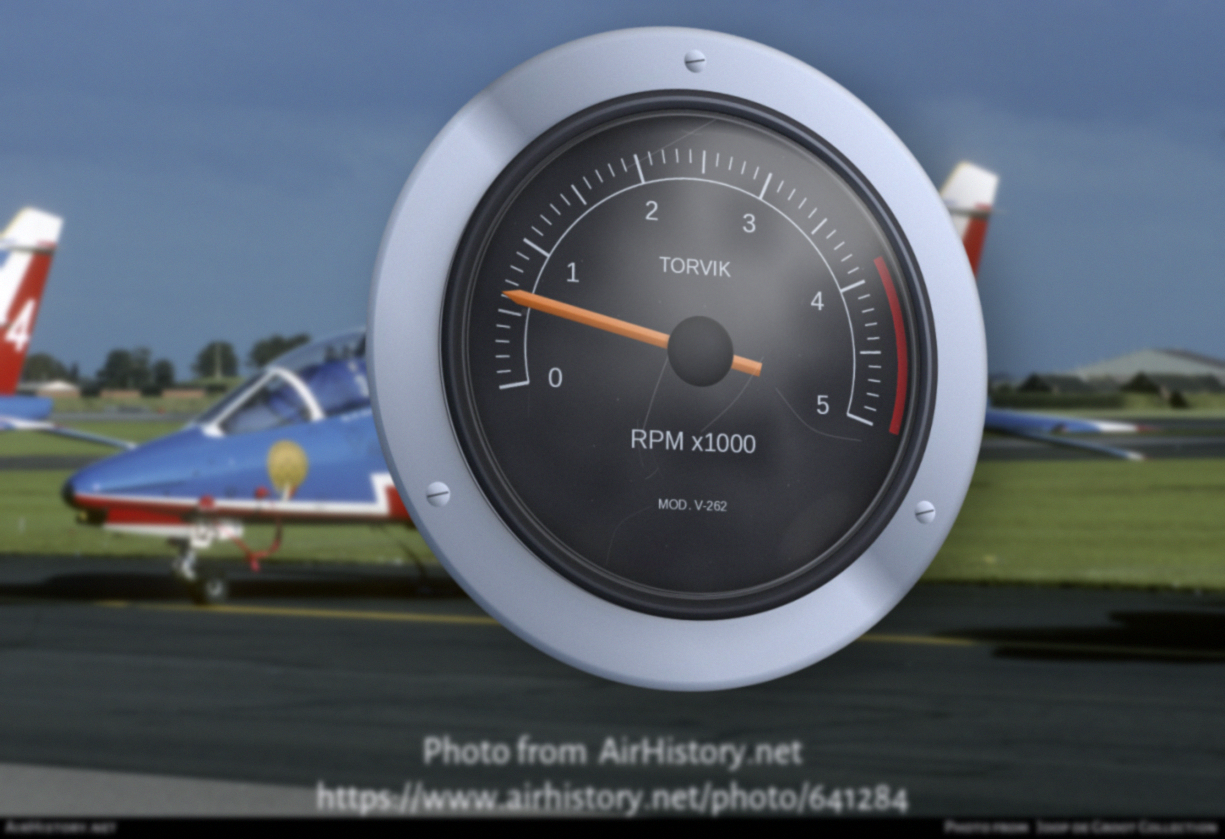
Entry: 600 rpm
